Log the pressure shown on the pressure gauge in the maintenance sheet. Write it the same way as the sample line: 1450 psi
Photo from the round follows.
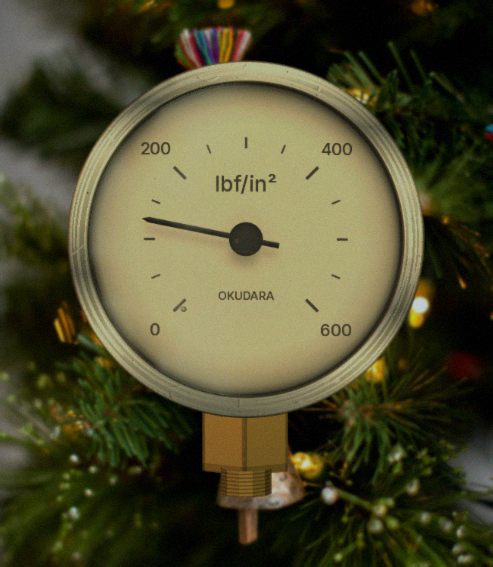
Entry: 125 psi
